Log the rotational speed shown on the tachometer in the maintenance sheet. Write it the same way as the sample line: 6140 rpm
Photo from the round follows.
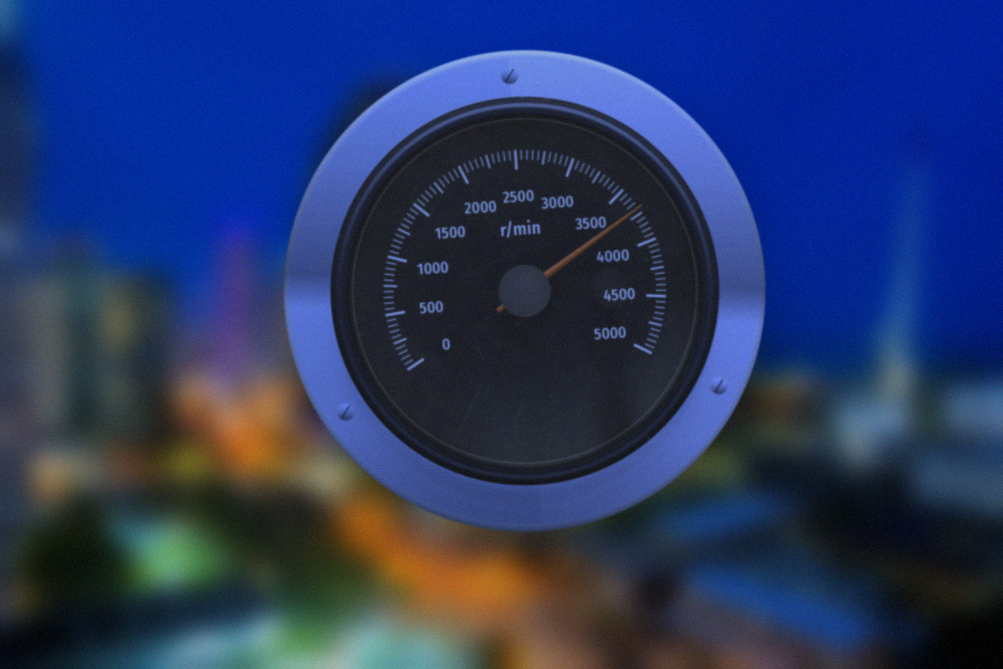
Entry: 3700 rpm
